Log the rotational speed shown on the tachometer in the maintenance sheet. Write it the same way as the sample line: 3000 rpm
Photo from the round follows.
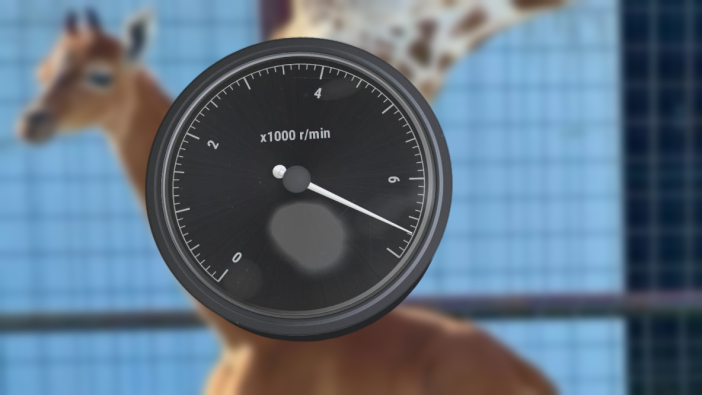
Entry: 6700 rpm
